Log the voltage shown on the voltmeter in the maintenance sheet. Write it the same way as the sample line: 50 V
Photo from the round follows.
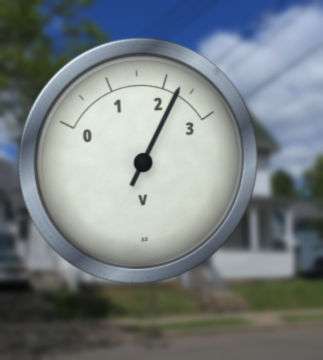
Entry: 2.25 V
